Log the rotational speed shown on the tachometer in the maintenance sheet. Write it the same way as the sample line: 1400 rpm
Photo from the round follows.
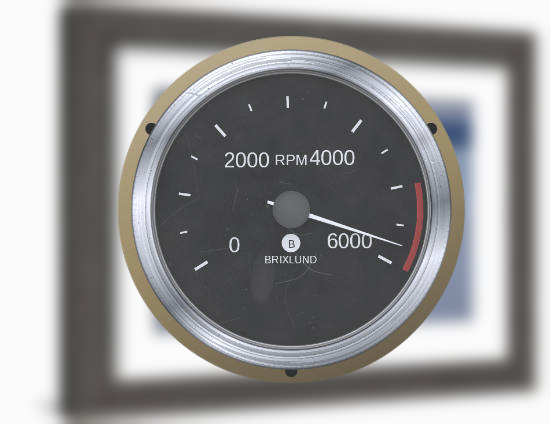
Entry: 5750 rpm
